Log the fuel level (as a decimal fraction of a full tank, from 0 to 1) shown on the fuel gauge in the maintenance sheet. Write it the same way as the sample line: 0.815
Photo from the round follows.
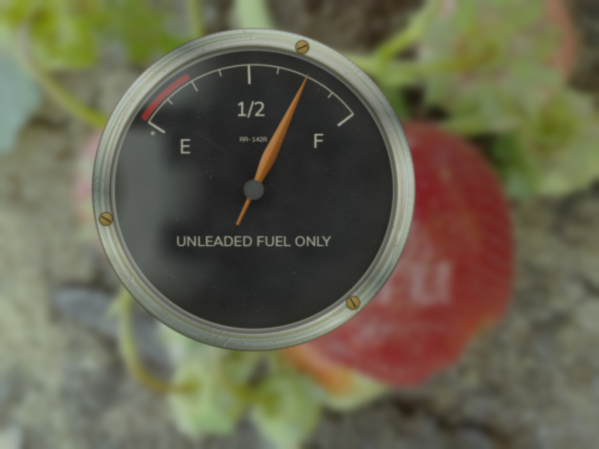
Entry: 0.75
